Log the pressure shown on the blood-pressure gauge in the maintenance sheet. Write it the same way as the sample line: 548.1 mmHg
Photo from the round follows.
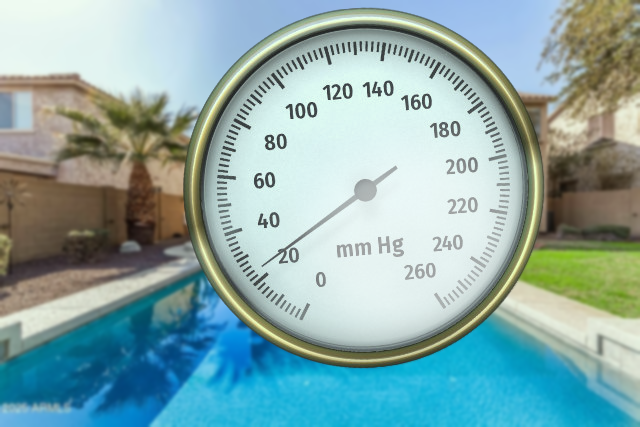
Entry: 24 mmHg
